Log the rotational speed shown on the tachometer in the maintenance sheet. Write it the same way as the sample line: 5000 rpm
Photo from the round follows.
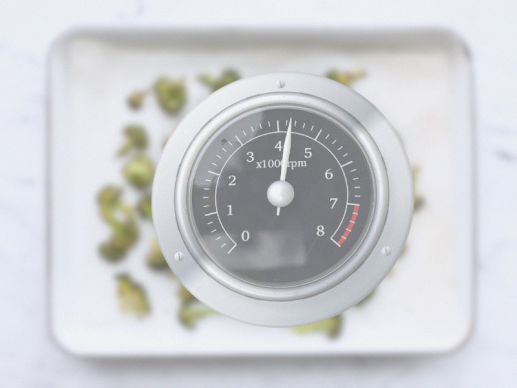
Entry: 4300 rpm
